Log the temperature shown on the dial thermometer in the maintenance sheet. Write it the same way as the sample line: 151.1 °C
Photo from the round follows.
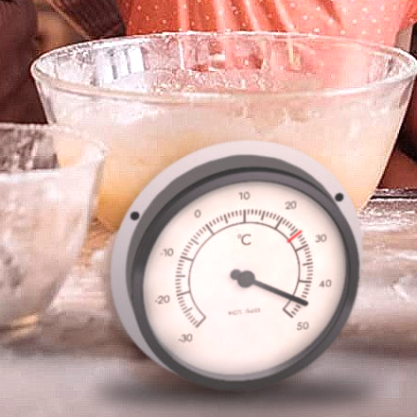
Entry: 45 °C
